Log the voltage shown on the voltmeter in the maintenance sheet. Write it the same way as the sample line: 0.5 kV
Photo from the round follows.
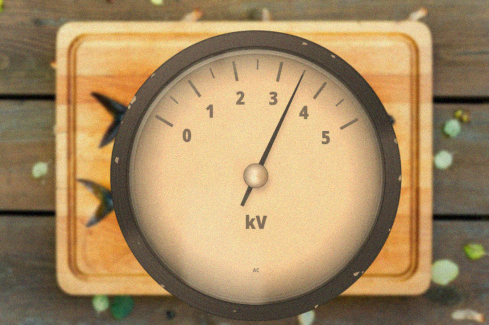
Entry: 3.5 kV
